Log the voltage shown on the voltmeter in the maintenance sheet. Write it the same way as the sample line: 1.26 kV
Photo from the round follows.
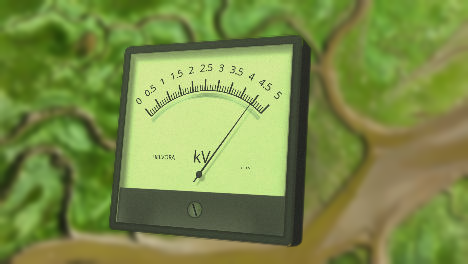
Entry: 4.5 kV
